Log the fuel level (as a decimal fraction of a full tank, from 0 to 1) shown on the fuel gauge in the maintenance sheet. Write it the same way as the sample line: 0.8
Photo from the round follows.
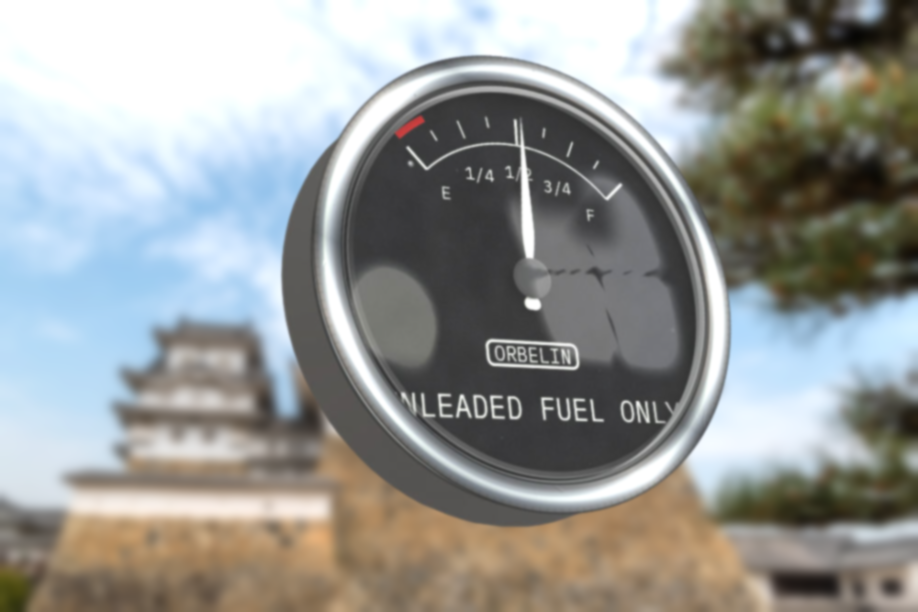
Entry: 0.5
